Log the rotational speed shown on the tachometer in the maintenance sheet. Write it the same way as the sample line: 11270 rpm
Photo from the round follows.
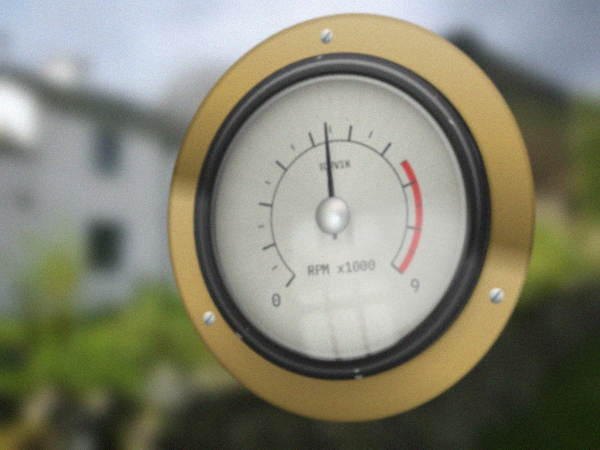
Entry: 4500 rpm
